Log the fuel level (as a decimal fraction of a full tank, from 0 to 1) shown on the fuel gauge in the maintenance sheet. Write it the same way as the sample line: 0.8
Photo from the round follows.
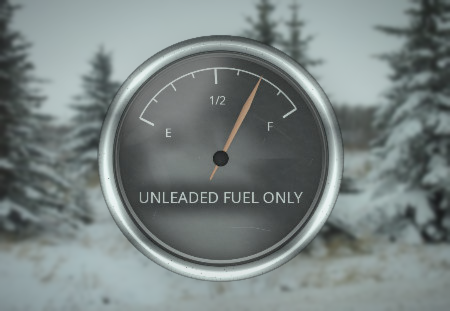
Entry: 0.75
